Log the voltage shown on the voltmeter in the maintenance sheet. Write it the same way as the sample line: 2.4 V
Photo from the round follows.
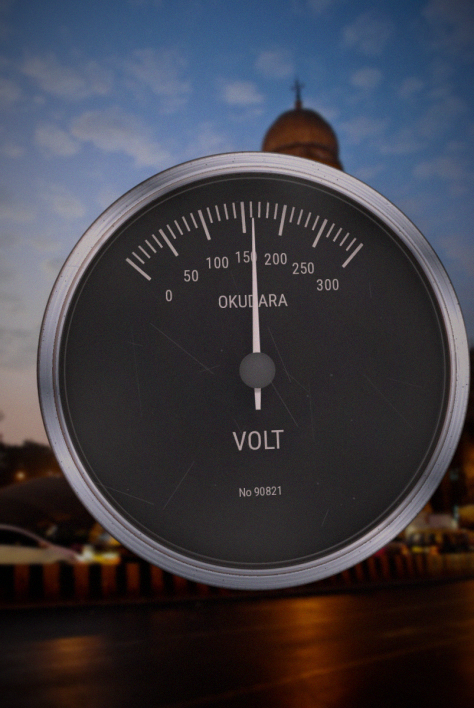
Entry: 160 V
